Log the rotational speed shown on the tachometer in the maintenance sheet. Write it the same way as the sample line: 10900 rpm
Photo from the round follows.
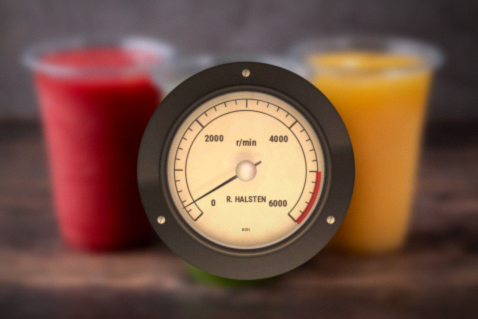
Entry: 300 rpm
